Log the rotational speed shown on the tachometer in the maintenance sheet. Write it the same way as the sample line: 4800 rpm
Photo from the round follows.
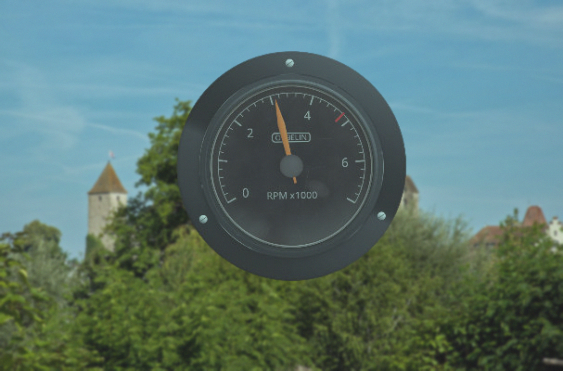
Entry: 3100 rpm
